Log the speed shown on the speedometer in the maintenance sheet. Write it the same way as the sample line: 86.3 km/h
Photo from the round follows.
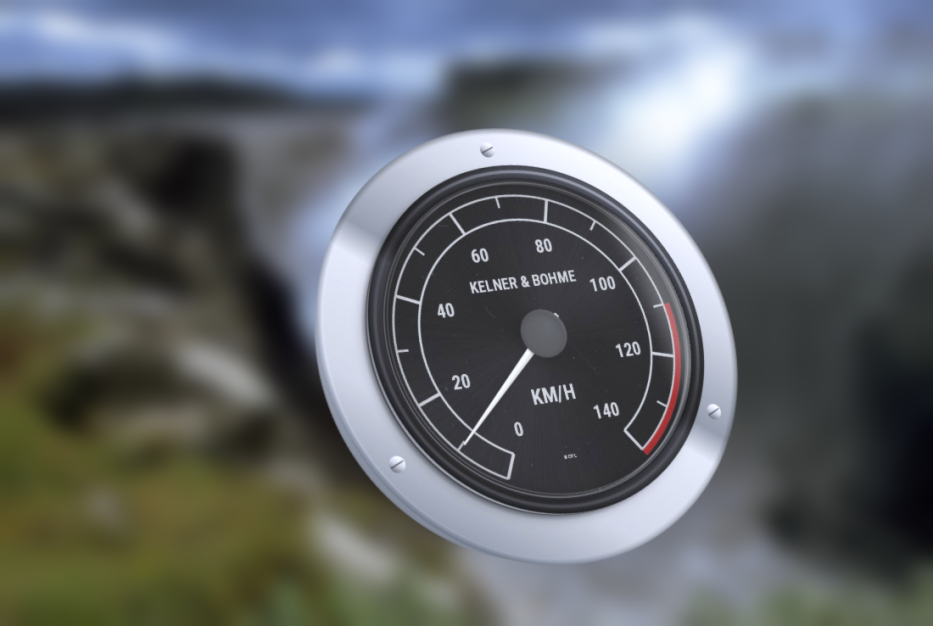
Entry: 10 km/h
